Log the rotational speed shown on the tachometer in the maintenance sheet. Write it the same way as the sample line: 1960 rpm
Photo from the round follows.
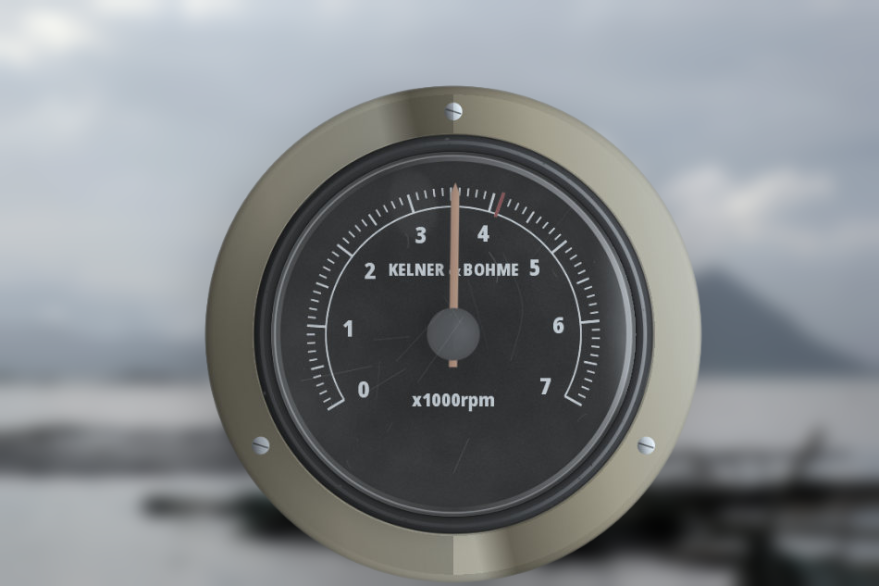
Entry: 3550 rpm
